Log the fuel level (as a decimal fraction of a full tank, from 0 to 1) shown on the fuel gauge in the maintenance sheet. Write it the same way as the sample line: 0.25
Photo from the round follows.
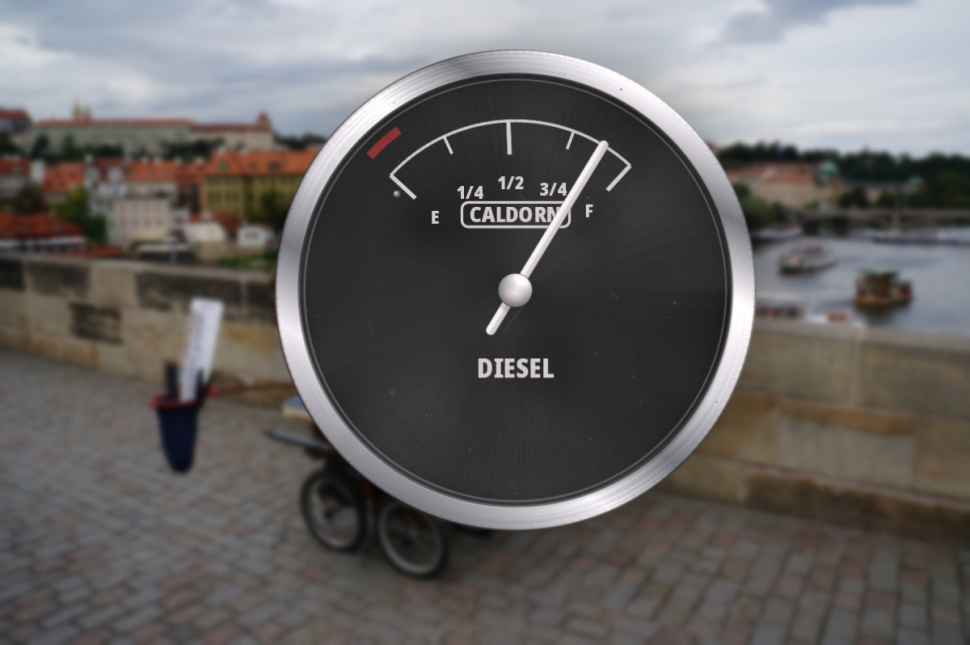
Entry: 0.875
